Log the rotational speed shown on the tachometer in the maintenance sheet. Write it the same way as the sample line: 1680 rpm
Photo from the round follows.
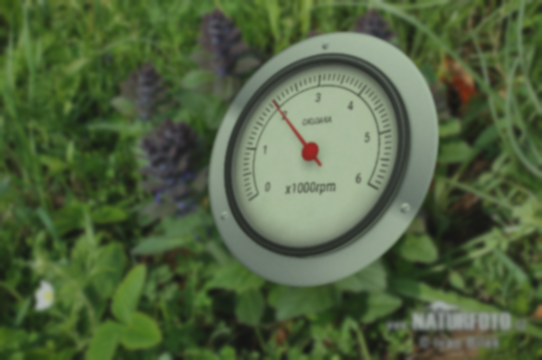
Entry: 2000 rpm
